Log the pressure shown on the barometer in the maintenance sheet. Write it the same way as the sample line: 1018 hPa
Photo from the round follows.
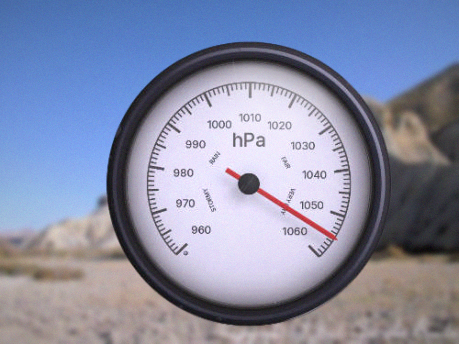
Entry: 1055 hPa
